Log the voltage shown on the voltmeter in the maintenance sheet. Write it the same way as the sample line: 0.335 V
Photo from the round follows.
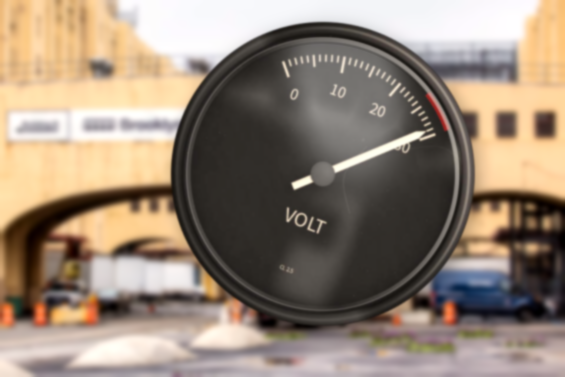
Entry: 29 V
